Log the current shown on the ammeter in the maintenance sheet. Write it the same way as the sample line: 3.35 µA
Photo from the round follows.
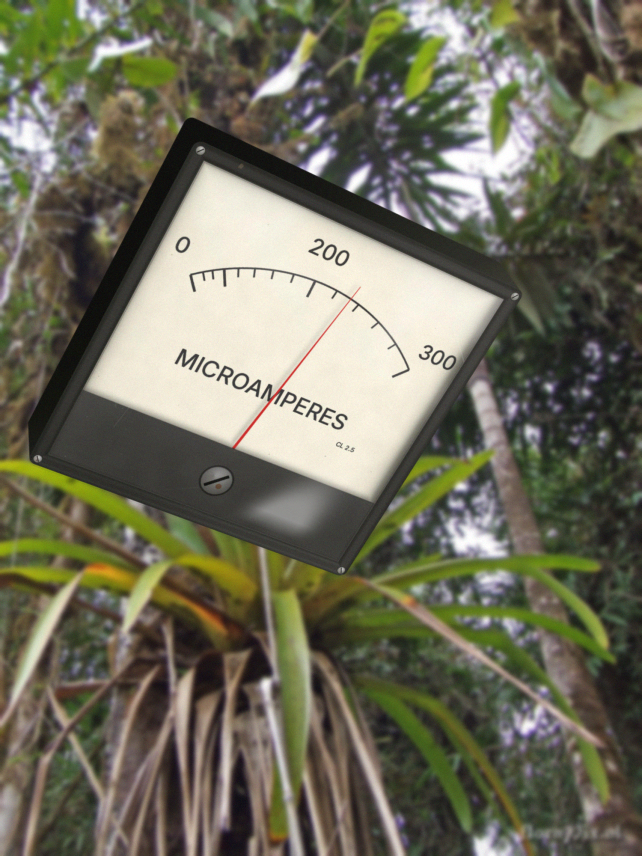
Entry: 230 µA
